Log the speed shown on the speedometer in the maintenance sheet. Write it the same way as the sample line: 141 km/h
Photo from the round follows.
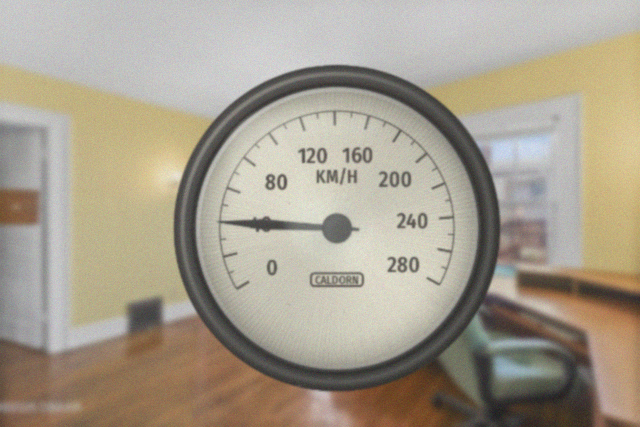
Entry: 40 km/h
